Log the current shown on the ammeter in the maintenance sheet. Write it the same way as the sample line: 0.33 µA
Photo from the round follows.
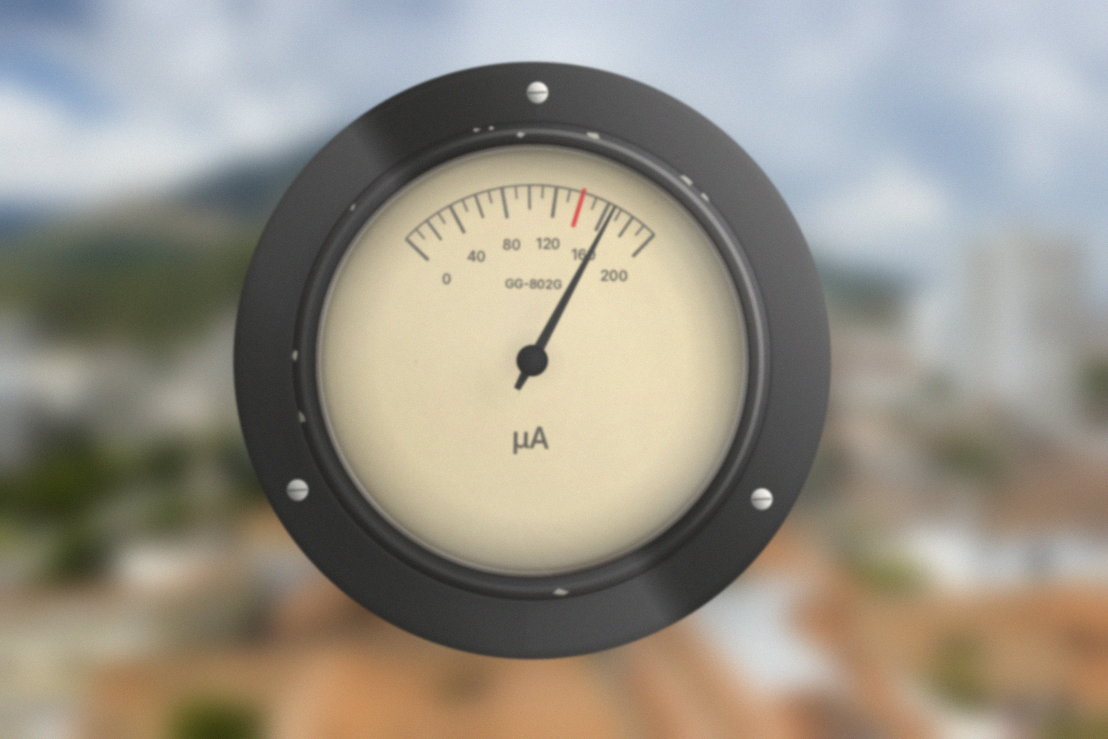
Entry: 165 µA
